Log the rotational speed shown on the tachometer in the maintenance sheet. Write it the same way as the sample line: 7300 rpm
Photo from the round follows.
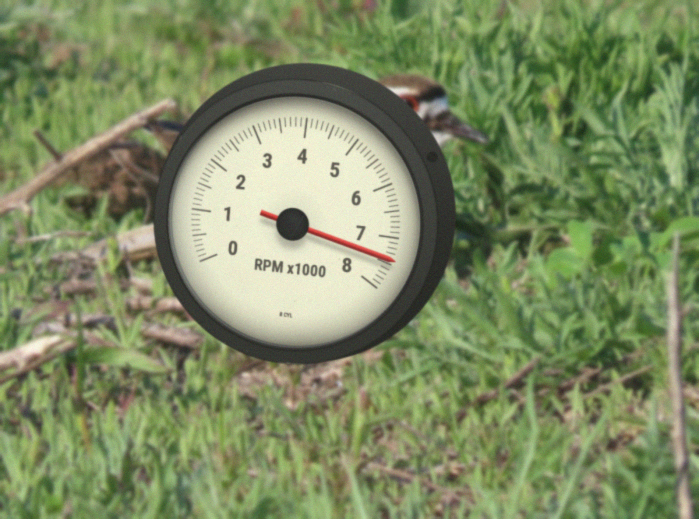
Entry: 7400 rpm
